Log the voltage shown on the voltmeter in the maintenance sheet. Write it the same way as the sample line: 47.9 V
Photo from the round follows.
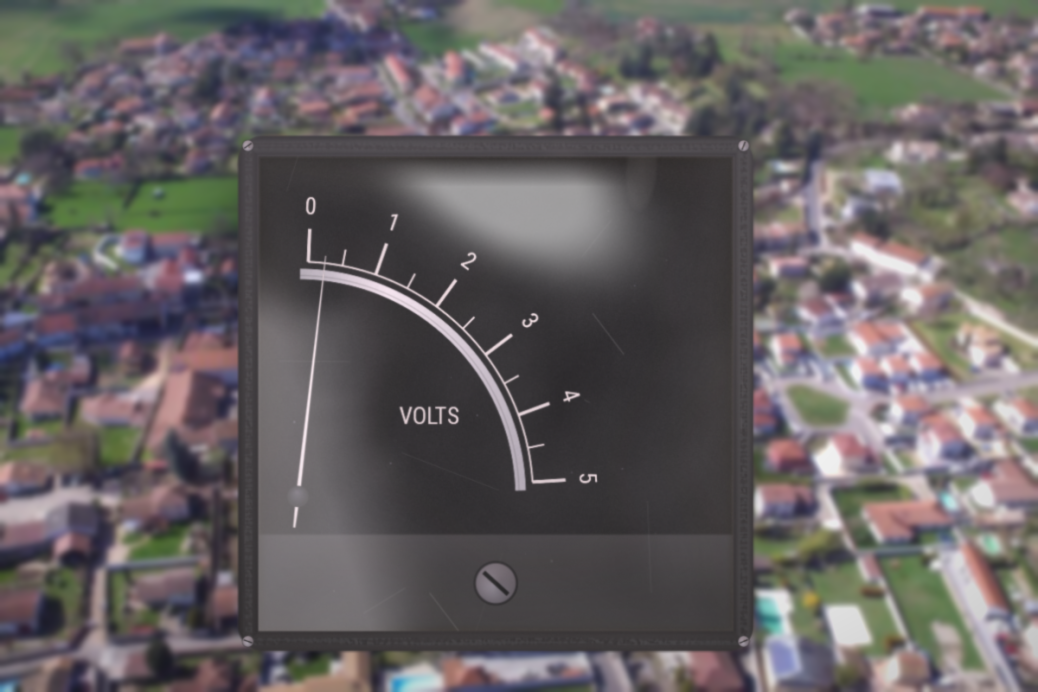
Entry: 0.25 V
